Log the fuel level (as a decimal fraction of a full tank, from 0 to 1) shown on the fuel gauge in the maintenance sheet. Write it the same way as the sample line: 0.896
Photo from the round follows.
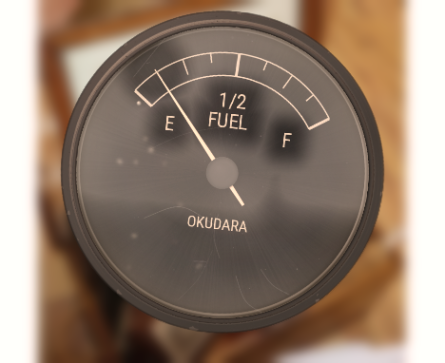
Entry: 0.125
